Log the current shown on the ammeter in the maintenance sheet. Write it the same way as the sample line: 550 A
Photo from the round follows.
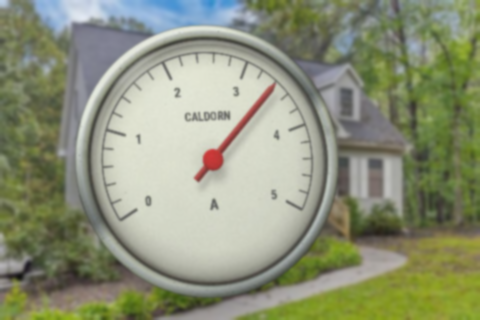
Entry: 3.4 A
